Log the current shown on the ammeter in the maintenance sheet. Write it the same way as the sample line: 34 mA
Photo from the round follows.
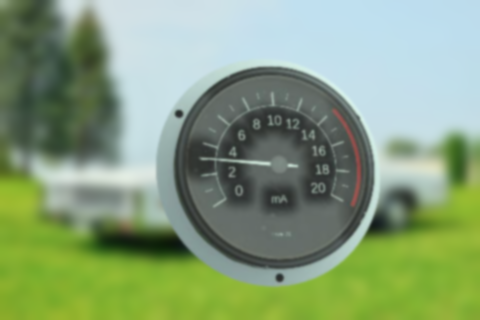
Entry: 3 mA
